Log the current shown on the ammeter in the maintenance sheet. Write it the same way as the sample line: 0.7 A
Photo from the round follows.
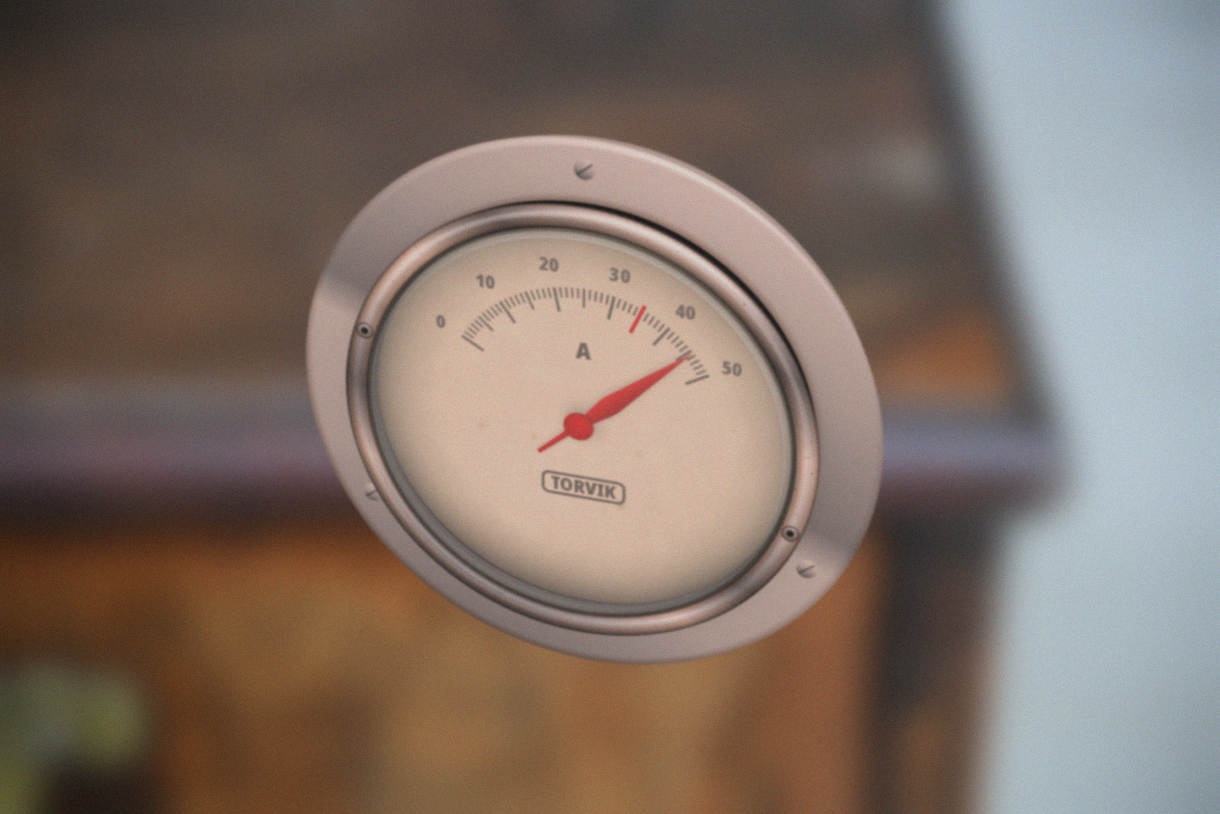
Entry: 45 A
